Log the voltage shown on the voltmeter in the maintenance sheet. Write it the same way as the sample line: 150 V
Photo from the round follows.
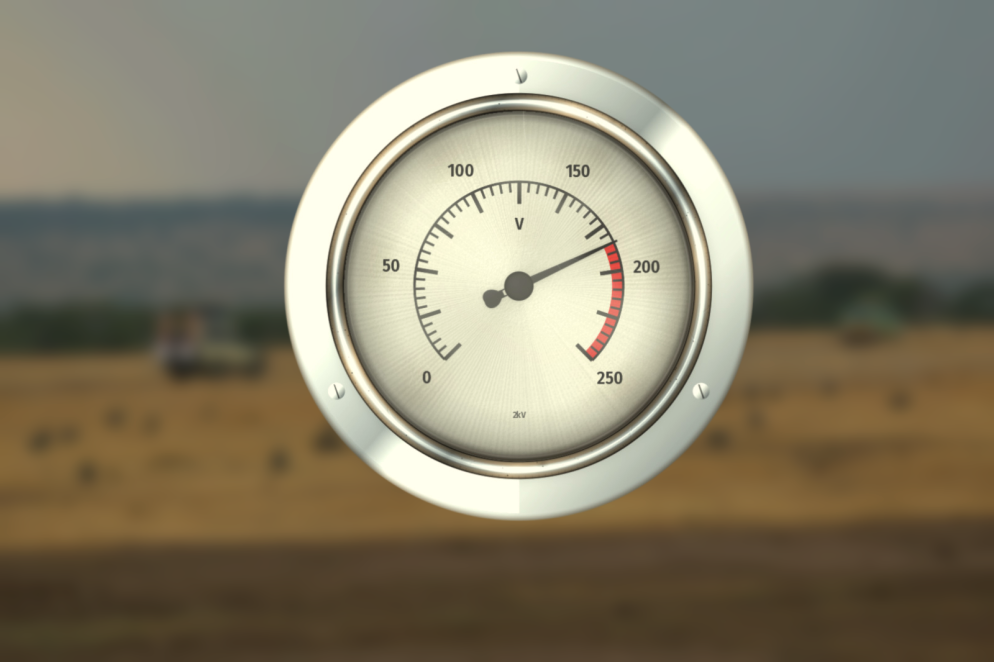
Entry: 185 V
